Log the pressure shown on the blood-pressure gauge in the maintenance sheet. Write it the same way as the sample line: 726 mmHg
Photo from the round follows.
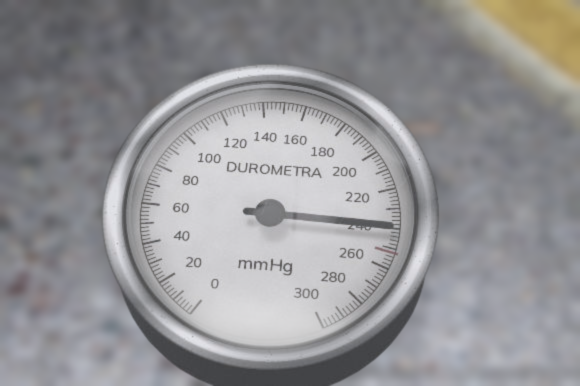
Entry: 240 mmHg
